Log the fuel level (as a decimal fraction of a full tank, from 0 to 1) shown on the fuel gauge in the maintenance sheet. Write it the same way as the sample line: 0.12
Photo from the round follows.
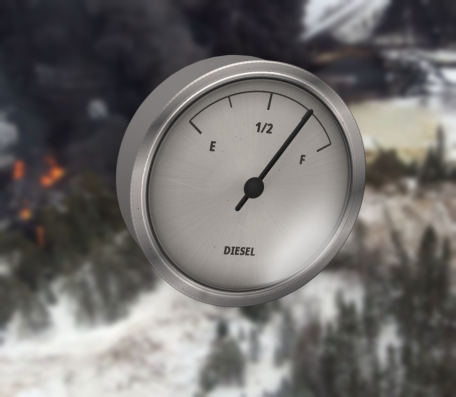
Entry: 0.75
